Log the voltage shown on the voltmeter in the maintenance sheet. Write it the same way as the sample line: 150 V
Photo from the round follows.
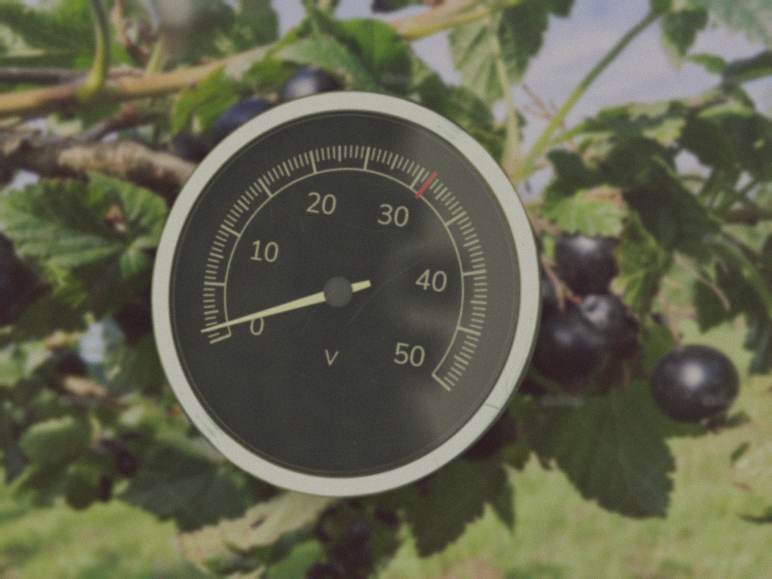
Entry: 1 V
